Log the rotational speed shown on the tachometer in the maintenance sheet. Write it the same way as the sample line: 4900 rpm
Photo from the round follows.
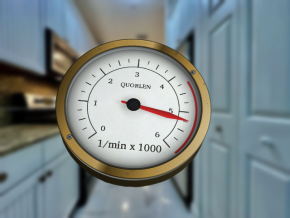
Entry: 5250 rpm
